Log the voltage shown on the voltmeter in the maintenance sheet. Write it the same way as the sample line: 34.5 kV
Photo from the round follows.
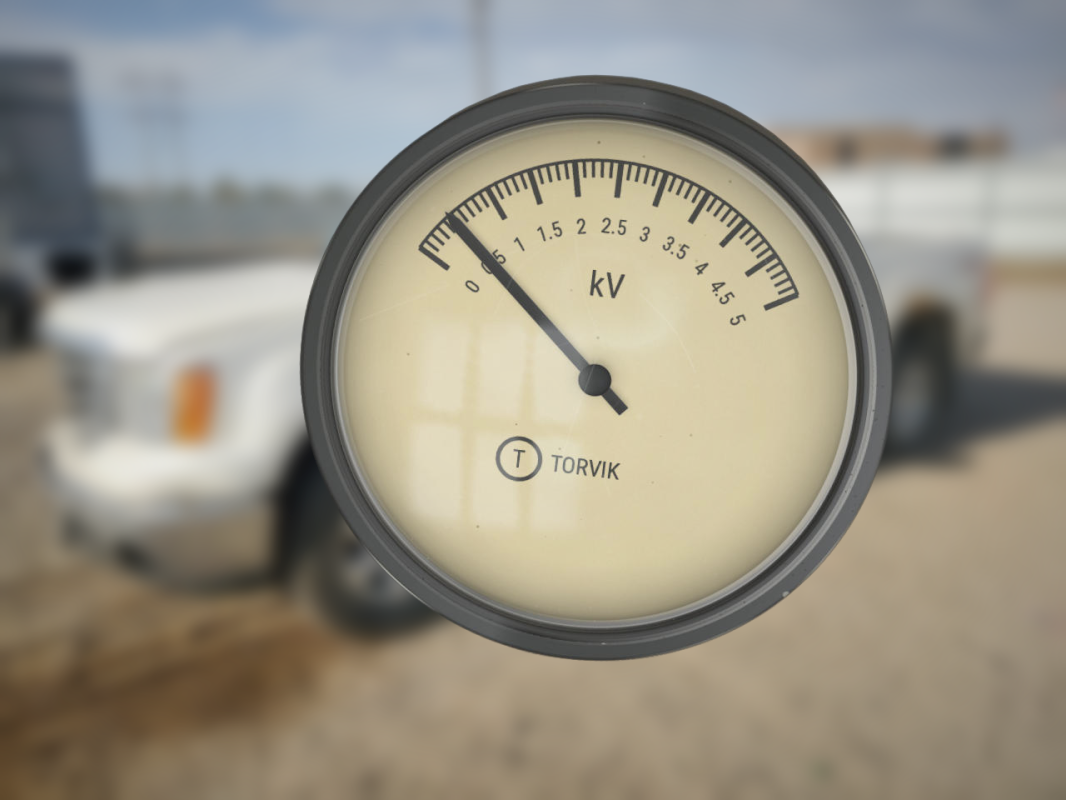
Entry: 0.5 kV
